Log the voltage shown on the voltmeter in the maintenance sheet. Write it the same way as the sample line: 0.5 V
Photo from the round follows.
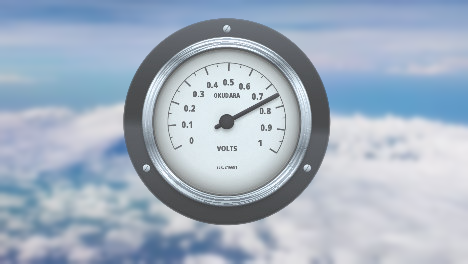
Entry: 0.75 V
